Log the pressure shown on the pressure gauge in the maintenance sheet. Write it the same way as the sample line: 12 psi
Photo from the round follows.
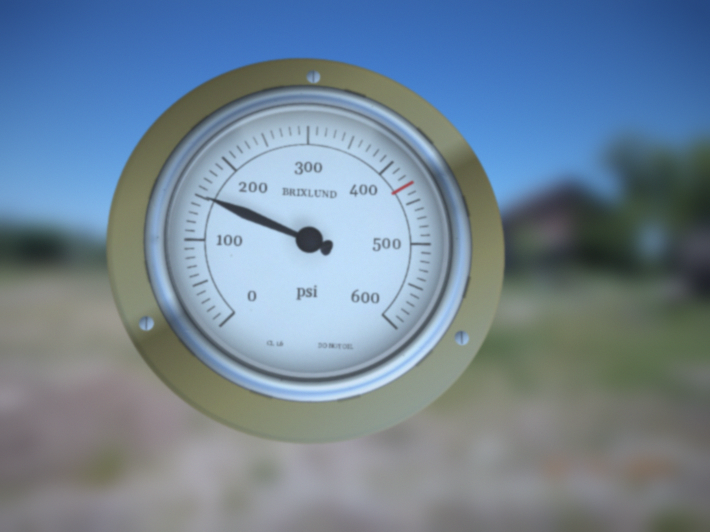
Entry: 150 psi
